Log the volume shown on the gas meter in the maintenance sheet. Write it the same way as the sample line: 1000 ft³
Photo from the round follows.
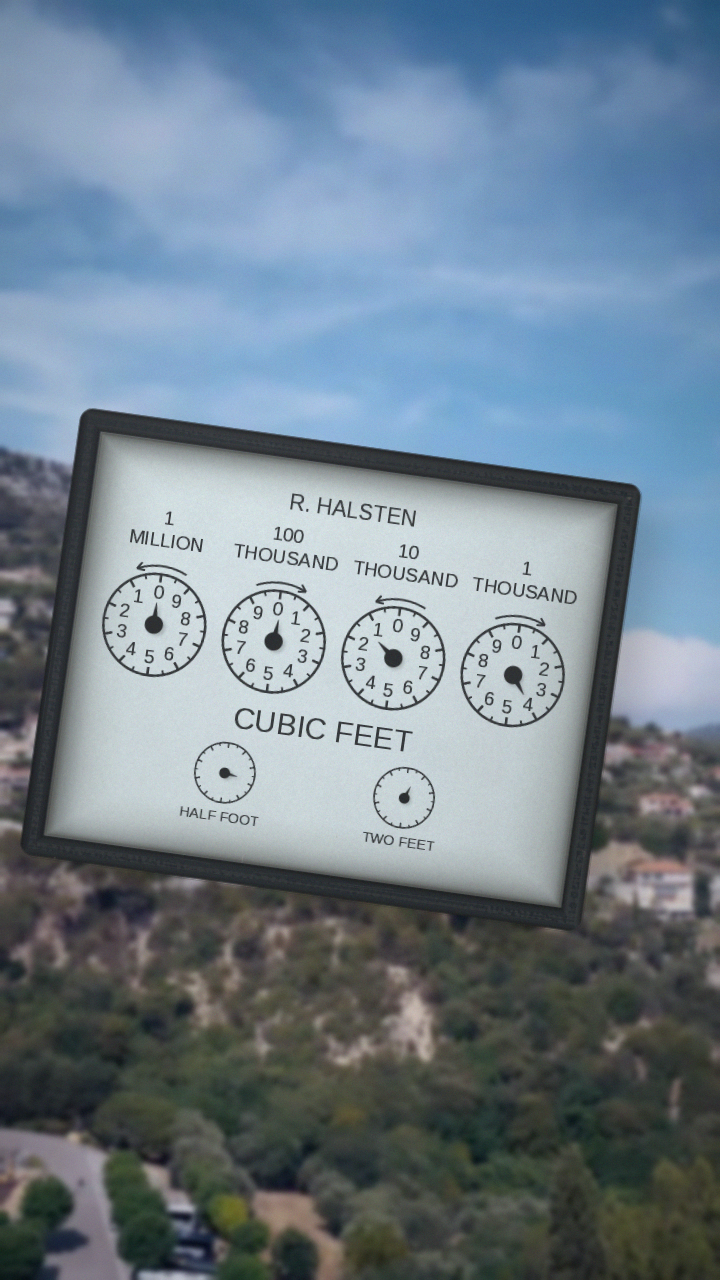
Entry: 1400 ft³
